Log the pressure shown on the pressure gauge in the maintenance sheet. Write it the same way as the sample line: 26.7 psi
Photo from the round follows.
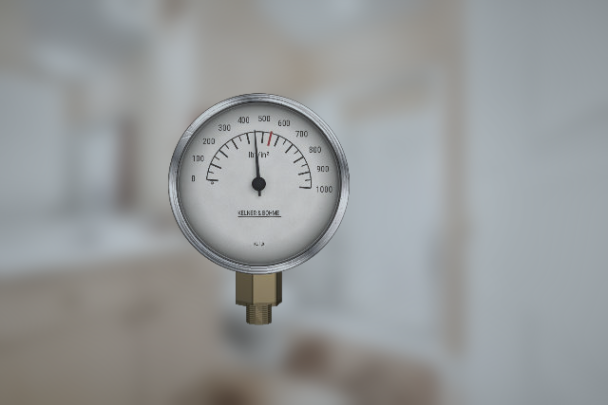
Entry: 450 psi
